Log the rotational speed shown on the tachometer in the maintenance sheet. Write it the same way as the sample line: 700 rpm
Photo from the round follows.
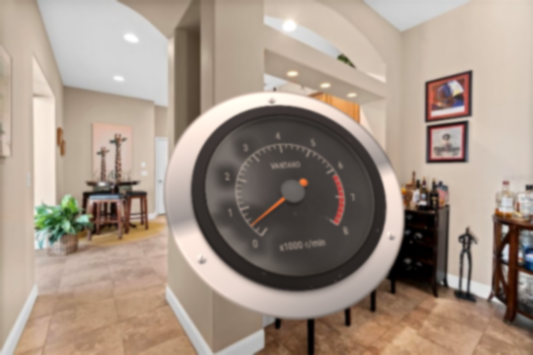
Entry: 400 rpm
